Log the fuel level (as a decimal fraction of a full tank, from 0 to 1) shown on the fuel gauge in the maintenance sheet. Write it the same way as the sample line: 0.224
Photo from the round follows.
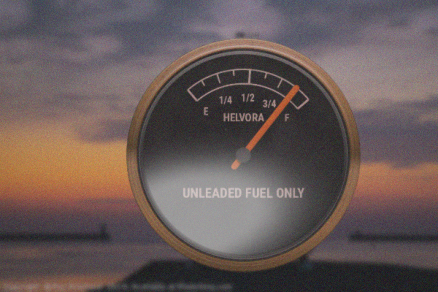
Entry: 0.875
